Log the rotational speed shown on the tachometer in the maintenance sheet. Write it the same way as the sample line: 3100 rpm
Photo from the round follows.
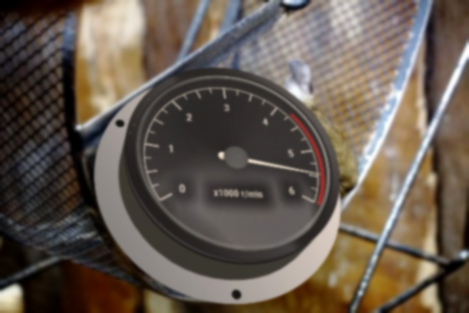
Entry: 5500 rpm
